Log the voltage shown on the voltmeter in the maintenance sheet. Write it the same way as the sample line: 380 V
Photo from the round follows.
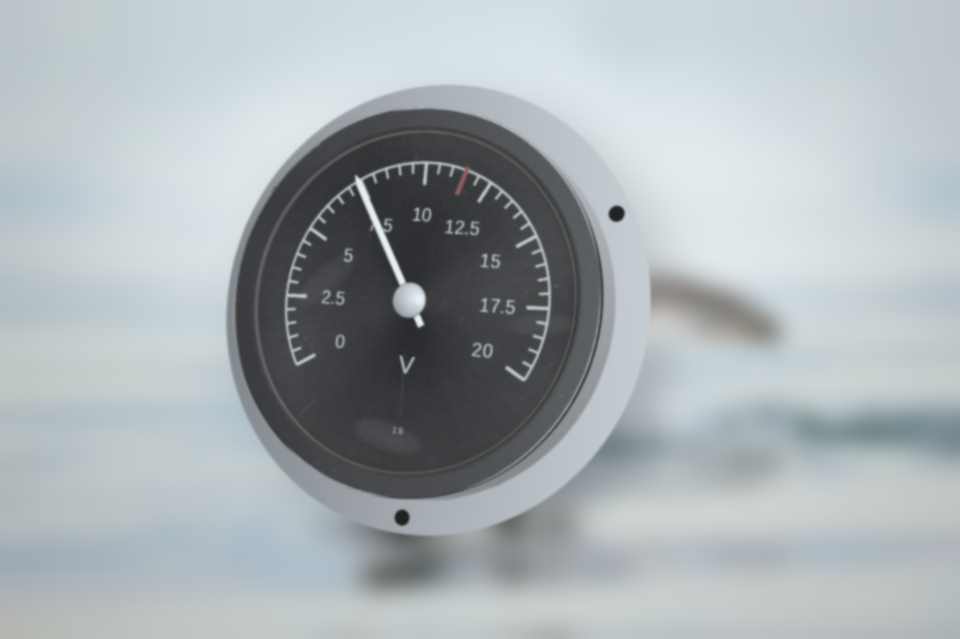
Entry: 7.5 V
